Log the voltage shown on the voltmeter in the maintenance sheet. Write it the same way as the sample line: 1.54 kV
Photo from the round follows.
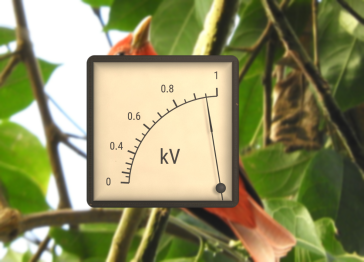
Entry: 0.95 kV
